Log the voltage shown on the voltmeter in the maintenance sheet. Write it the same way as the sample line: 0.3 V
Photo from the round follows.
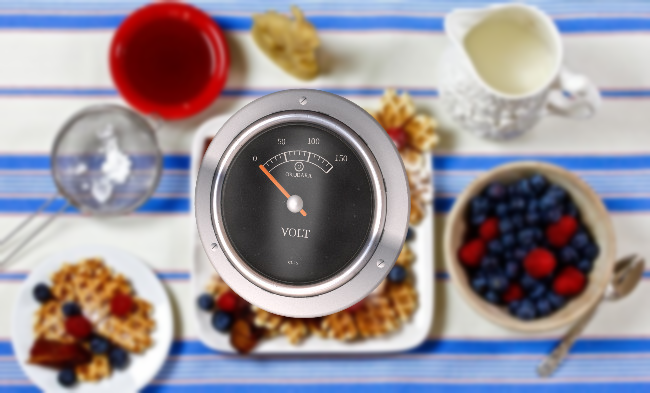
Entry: 0 V
